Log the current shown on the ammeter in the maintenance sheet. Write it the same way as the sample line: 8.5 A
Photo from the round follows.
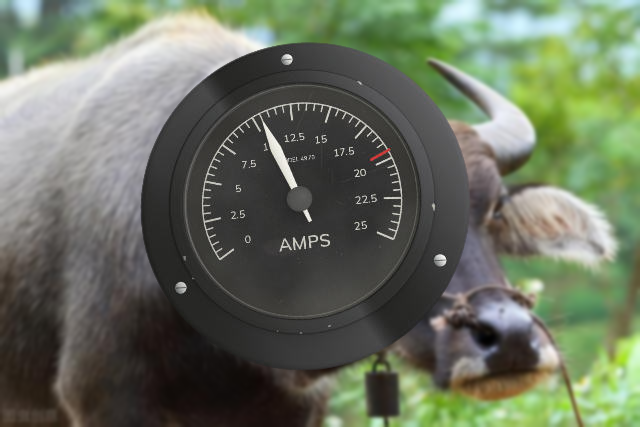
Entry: 10.5 A
